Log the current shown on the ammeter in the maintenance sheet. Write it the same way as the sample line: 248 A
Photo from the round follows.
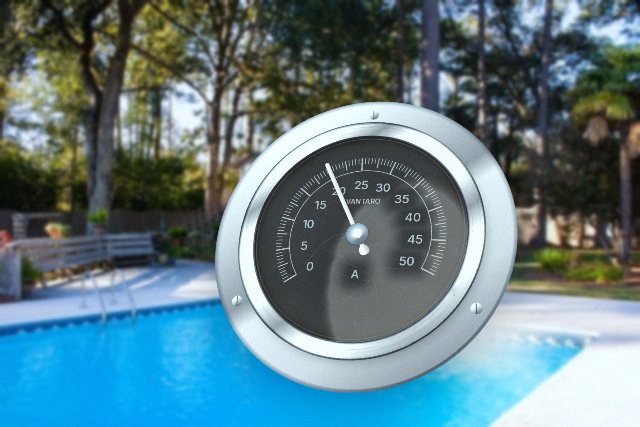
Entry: 20 A
